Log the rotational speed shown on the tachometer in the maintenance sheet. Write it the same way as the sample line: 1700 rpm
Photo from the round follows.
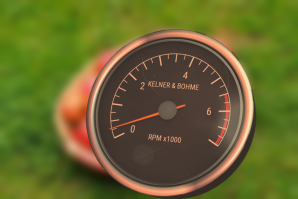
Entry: 250 rpm
